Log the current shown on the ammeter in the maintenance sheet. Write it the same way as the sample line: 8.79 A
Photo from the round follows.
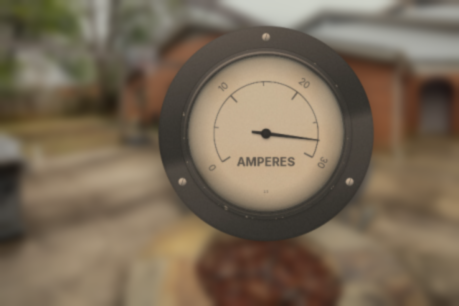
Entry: 27.5 A
